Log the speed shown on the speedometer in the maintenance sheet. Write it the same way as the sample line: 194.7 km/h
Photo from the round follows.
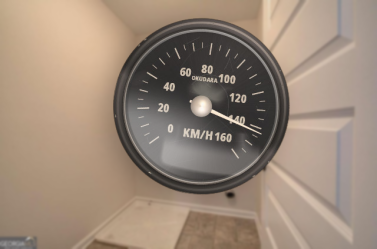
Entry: 142.5 km/h
